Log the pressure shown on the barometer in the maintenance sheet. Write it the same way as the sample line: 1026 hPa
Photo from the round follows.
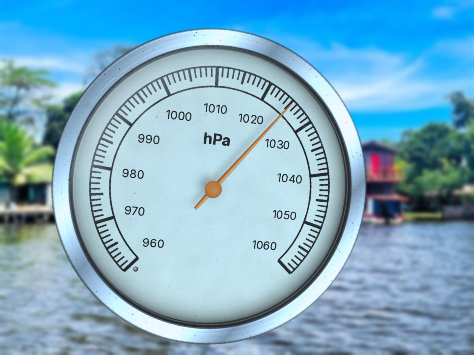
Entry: 1025 hPa
